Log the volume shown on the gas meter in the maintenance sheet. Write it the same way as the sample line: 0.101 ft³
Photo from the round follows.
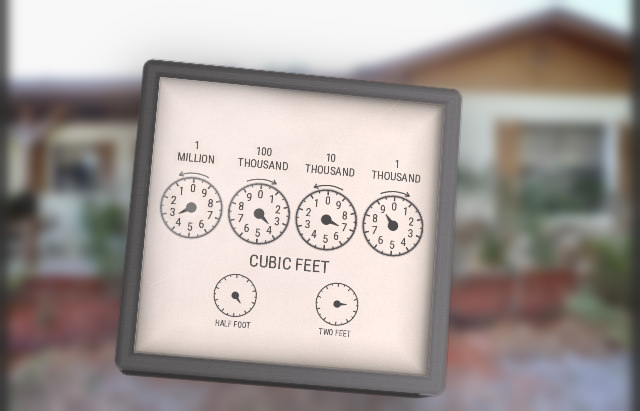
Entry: 336900 ft³
